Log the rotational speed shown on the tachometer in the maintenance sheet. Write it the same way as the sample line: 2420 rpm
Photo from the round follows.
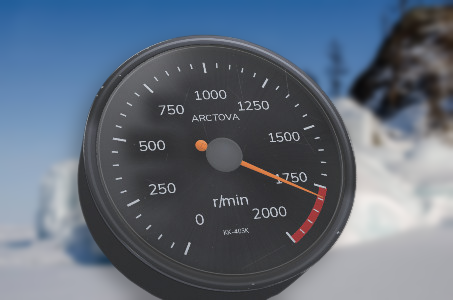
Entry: 1800 rpm
